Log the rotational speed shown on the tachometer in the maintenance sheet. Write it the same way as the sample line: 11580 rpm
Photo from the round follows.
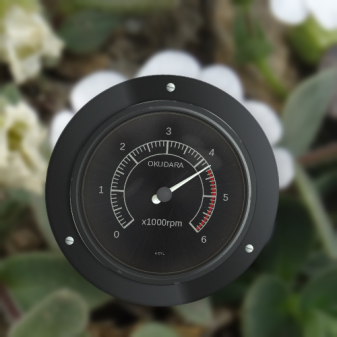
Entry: 4200 rpm
